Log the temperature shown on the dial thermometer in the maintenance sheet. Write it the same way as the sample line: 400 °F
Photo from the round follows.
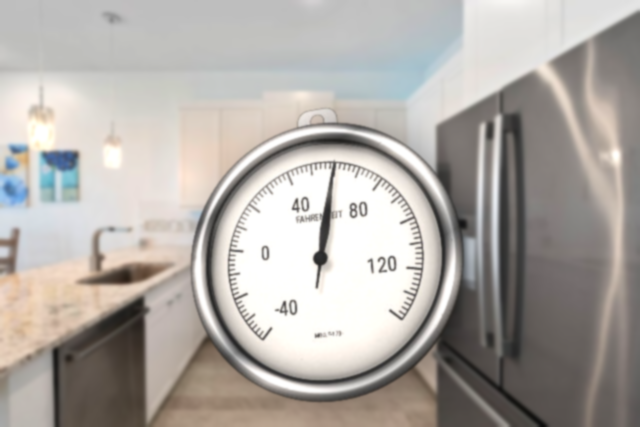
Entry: 60 °F
